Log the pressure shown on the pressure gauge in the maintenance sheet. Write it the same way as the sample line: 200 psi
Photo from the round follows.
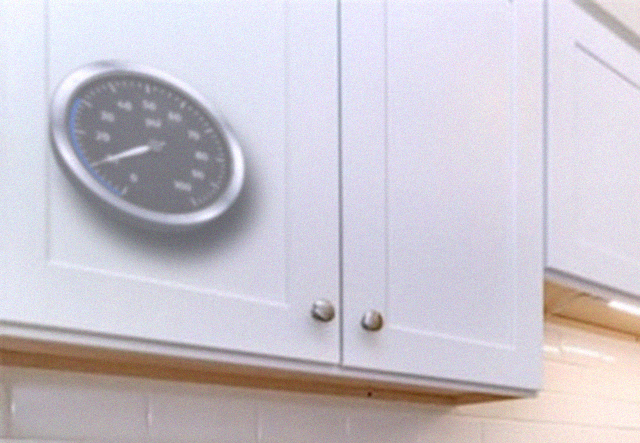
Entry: 10 psi
